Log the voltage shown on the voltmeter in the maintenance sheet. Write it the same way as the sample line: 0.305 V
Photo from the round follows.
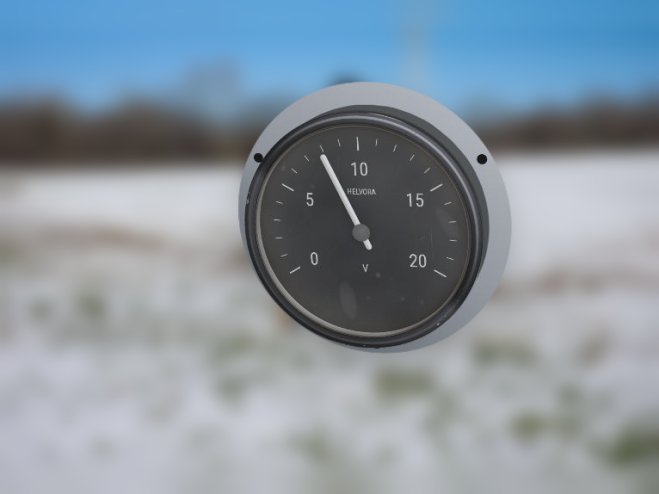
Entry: 8 V
